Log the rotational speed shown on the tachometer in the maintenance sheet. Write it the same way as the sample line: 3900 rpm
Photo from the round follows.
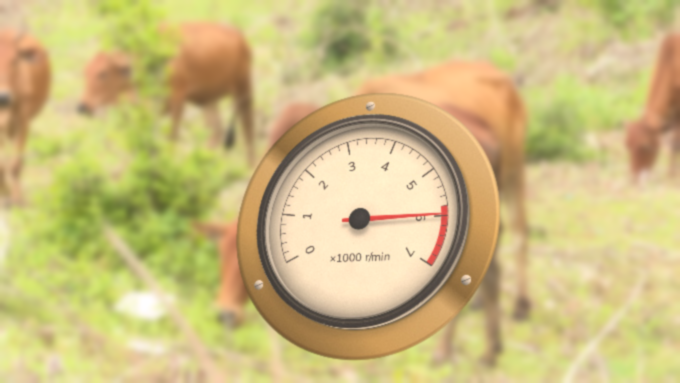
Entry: 6000 rpm
